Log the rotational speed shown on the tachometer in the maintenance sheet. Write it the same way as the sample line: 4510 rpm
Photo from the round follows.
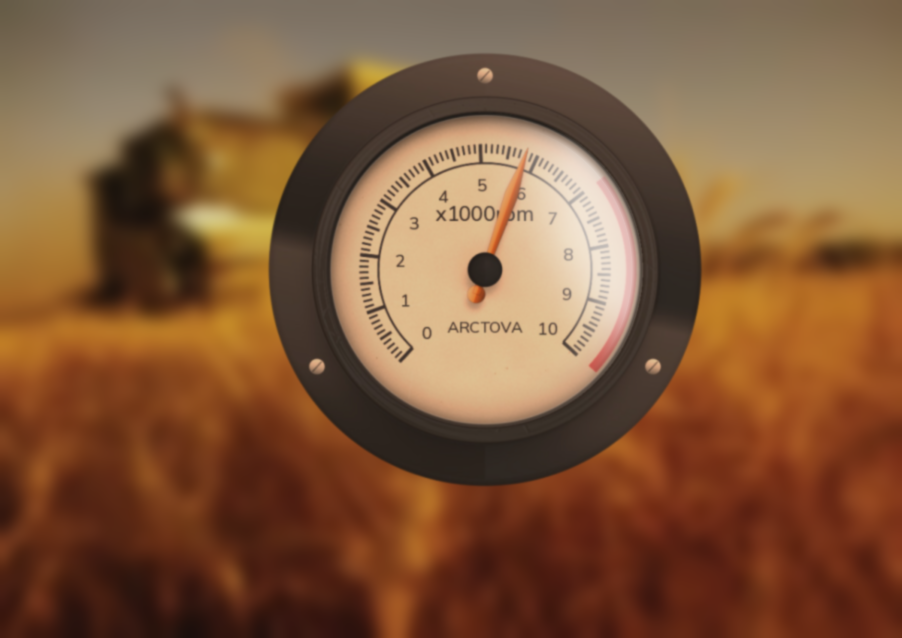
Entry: 5800 rpm
